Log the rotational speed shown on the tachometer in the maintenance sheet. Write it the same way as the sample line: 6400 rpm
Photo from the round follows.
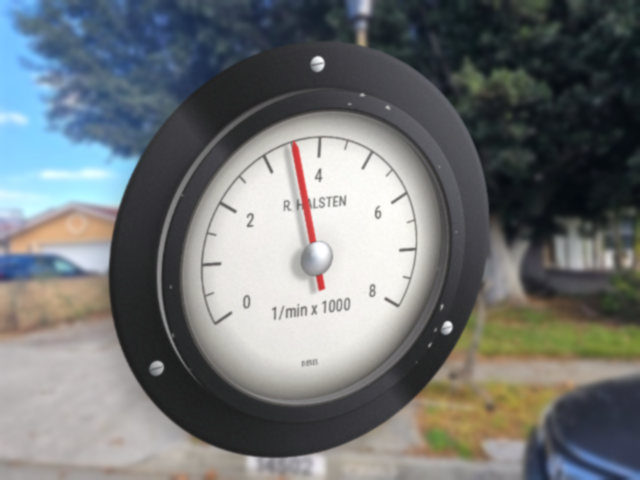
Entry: 3500 rpm
